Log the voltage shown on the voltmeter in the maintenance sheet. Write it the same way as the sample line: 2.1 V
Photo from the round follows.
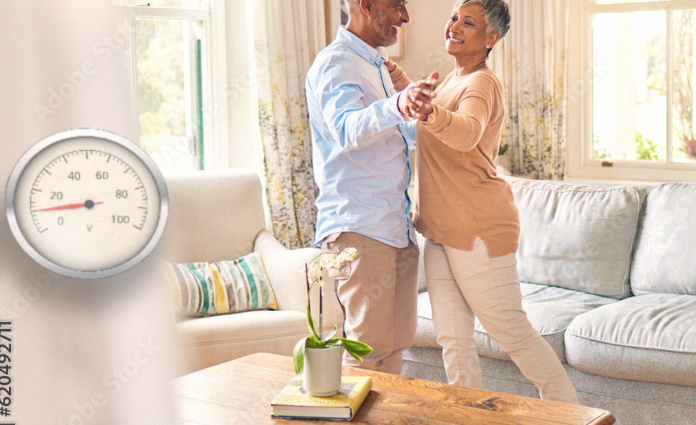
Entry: 10 V
